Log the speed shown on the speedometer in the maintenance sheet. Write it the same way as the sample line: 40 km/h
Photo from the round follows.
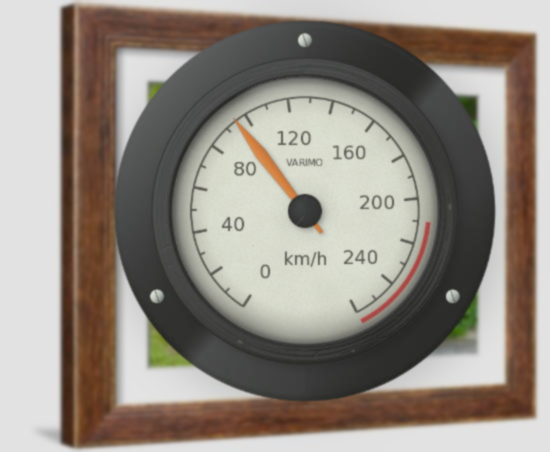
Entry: 95 km/h
